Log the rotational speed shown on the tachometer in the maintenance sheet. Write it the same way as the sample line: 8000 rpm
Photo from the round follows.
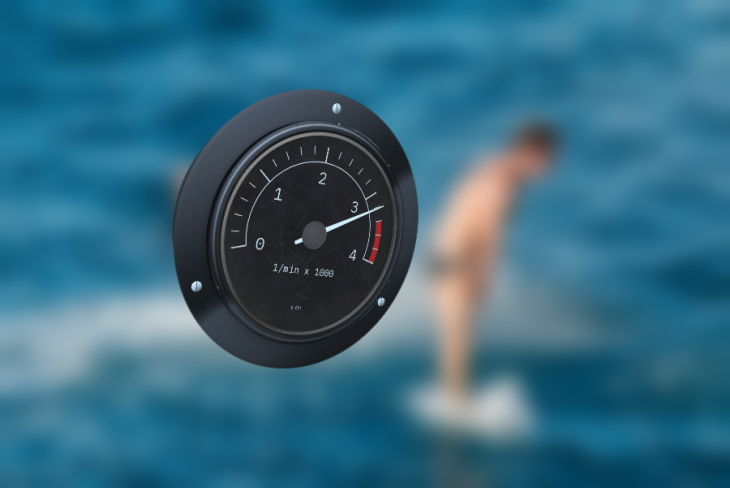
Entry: 3200 rpm
